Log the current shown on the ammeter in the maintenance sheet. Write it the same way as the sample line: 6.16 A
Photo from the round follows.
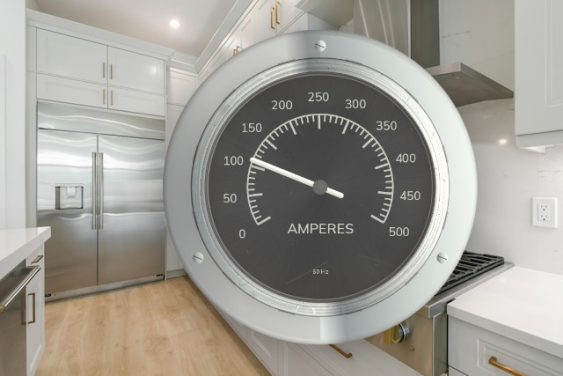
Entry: 110 A
